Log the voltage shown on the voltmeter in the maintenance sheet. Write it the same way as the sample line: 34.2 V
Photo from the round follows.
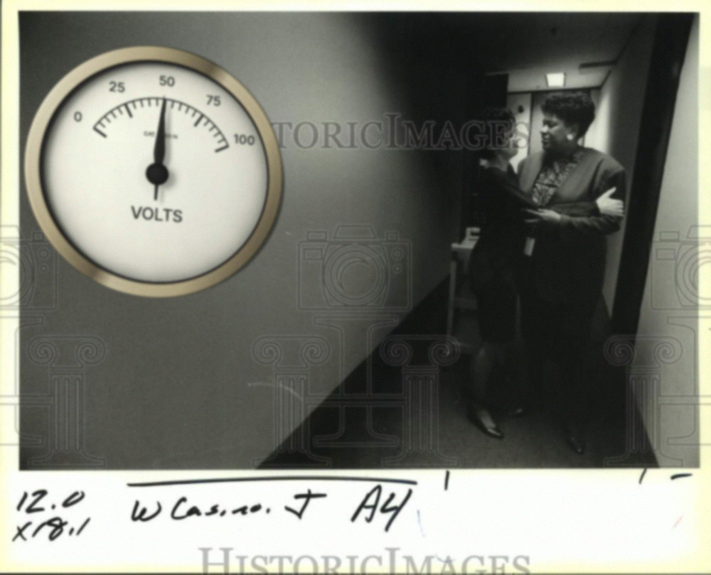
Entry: 50 V
